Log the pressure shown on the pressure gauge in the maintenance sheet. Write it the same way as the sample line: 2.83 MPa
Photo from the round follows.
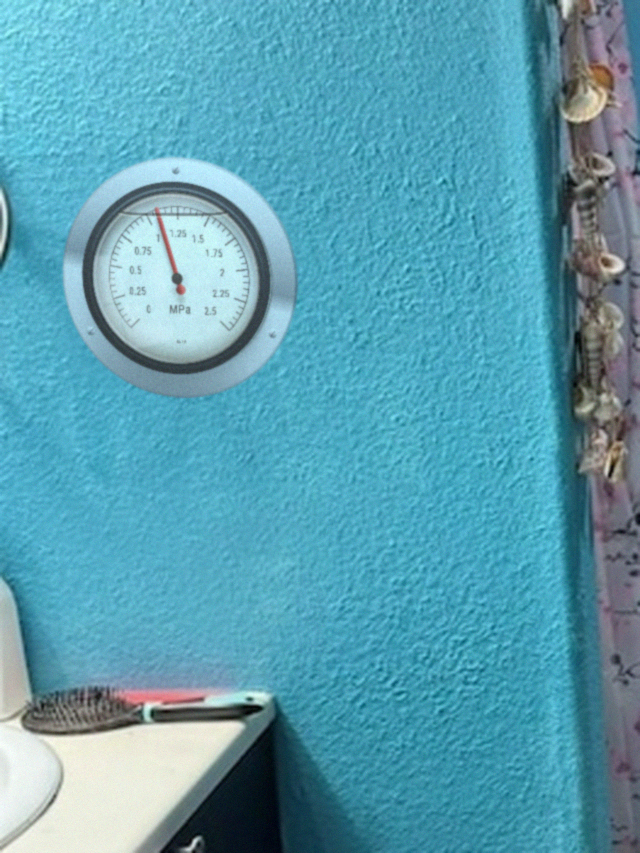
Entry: 1.1 MPa
